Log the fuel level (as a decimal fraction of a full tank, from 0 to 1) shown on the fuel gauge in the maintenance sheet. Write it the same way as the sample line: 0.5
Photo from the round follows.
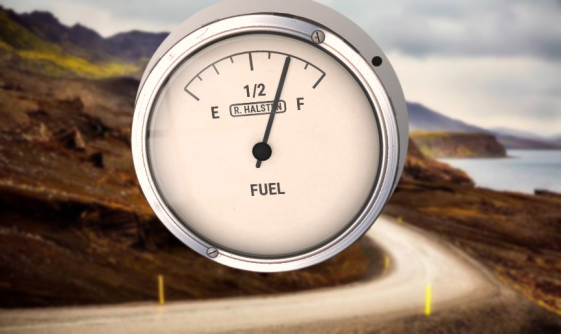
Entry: 0.75
